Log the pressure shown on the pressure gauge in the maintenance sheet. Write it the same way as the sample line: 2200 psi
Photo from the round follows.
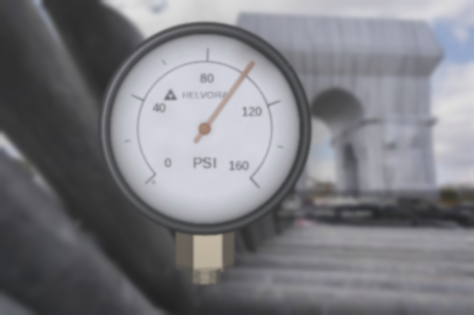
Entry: 100 psi
